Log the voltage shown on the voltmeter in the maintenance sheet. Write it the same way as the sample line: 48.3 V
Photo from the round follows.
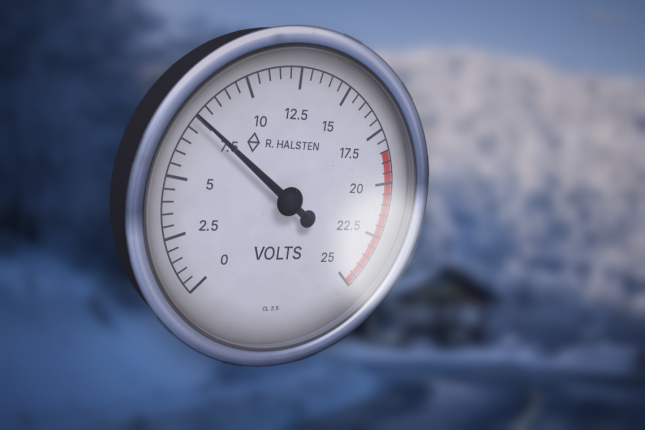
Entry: 7.5 V
